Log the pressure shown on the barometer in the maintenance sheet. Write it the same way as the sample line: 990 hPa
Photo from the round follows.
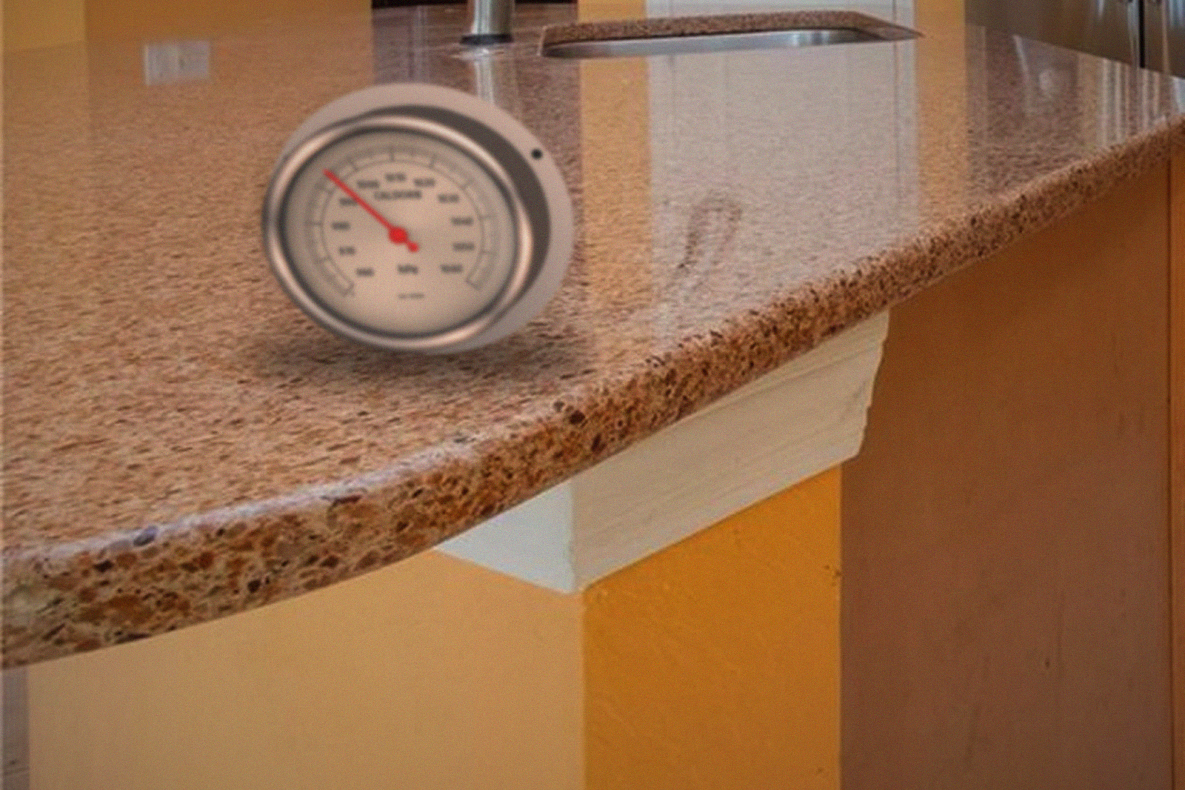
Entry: 995 hPa
